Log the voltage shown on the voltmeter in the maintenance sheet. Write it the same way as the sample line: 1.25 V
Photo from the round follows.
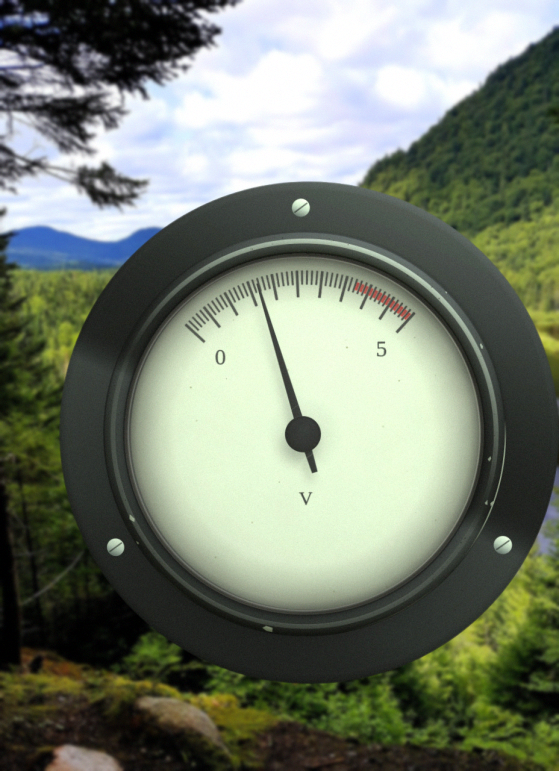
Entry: 1.7 V
